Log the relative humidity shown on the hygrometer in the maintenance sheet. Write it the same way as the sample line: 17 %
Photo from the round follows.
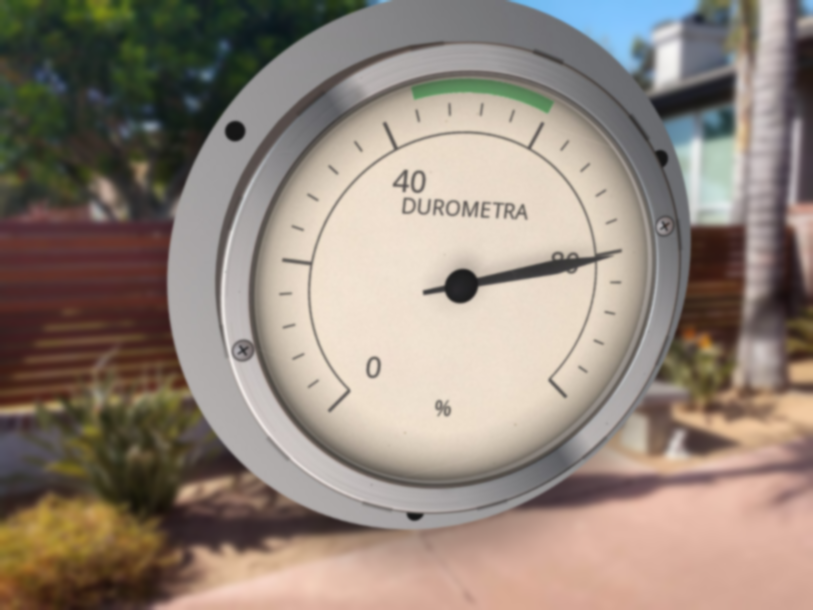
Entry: 80 %
